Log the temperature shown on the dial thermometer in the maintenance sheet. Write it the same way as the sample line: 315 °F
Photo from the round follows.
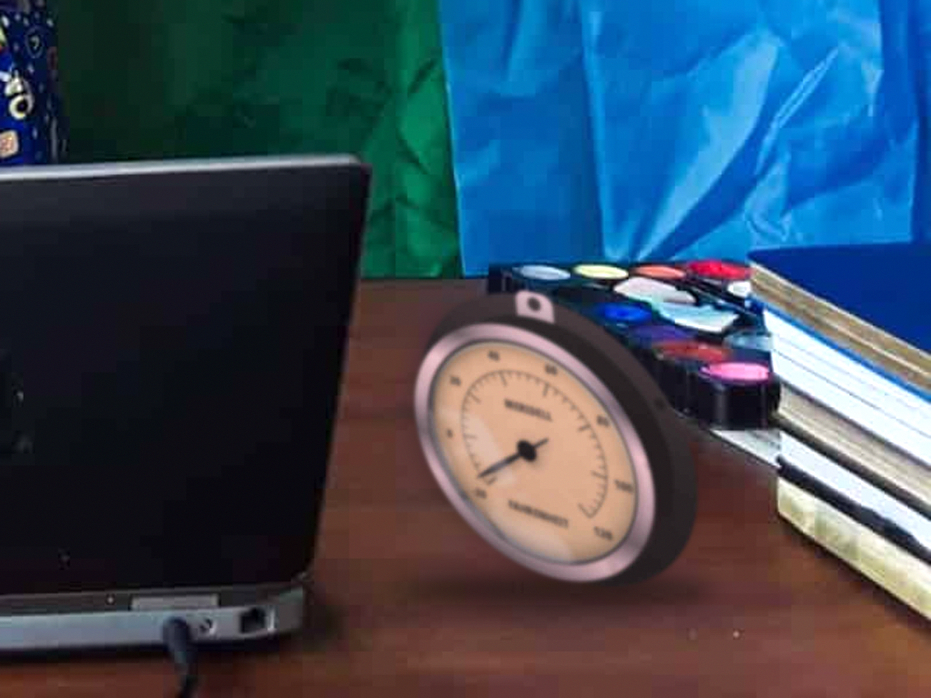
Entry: -16 °F
